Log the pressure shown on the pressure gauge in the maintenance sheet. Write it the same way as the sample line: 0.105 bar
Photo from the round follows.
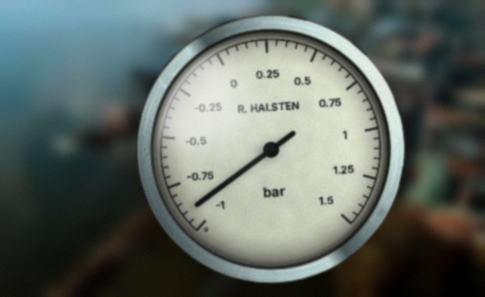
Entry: -0.9 bar
